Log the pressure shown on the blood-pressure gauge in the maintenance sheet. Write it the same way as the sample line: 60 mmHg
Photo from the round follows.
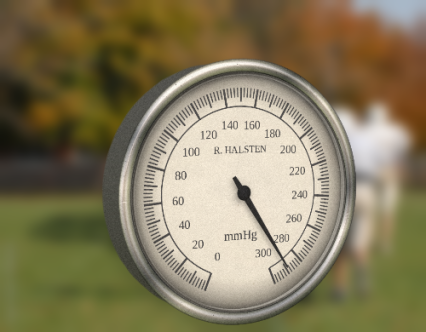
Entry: 290 mmHg
